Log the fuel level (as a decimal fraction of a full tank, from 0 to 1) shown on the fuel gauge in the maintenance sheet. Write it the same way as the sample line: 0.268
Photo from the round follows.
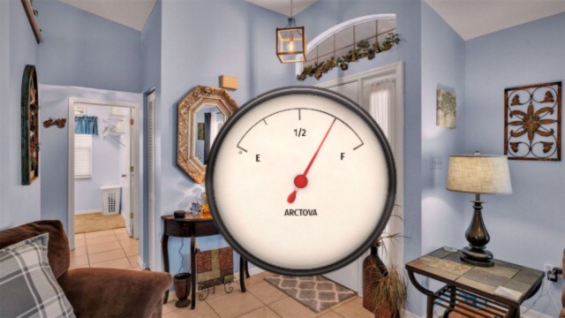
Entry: 0.75
